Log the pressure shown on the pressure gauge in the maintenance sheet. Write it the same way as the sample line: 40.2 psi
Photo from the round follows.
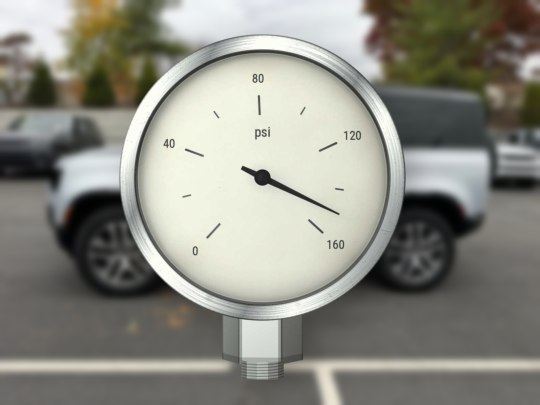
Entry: 150 psi
